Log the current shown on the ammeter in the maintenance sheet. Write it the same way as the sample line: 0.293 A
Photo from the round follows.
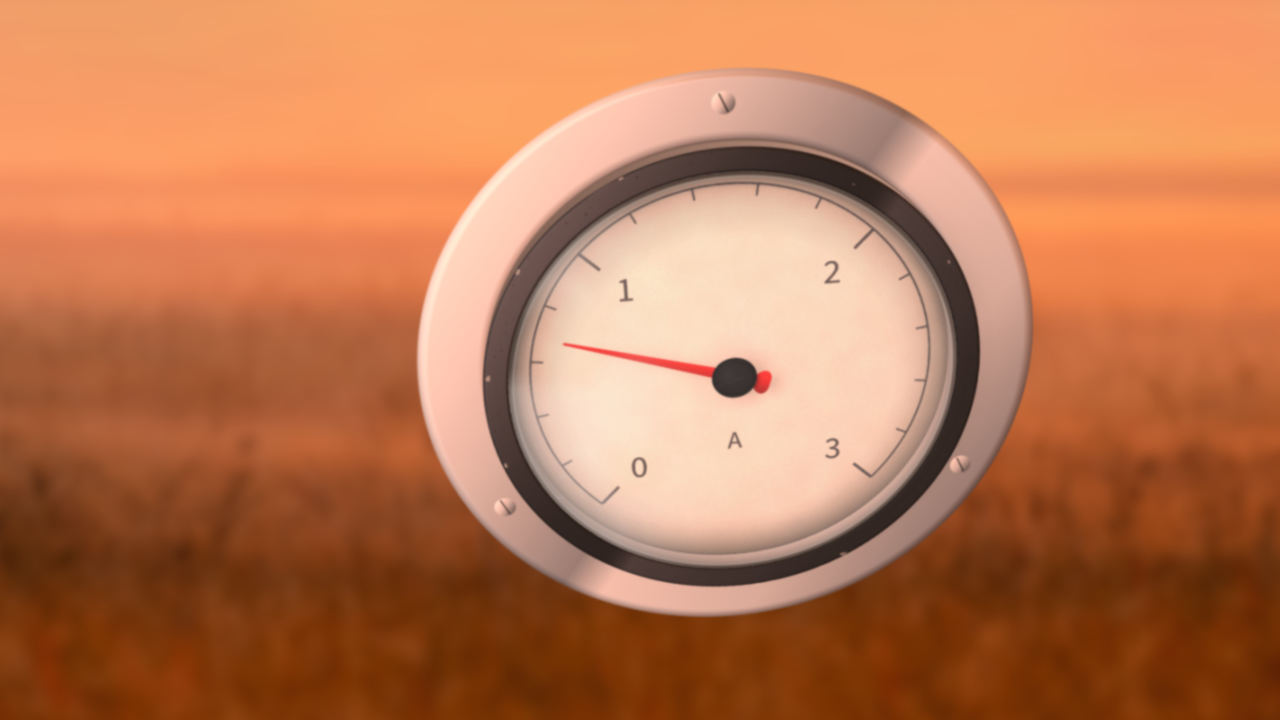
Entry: 0.7 A
